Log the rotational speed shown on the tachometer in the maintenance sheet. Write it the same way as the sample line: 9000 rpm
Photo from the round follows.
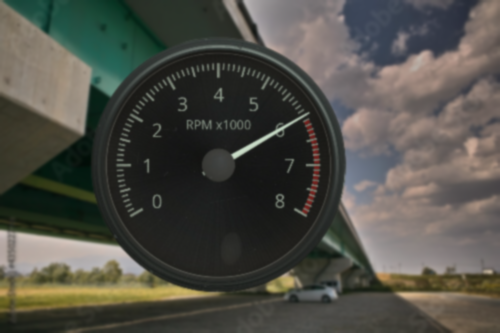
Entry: 6000 rpm
